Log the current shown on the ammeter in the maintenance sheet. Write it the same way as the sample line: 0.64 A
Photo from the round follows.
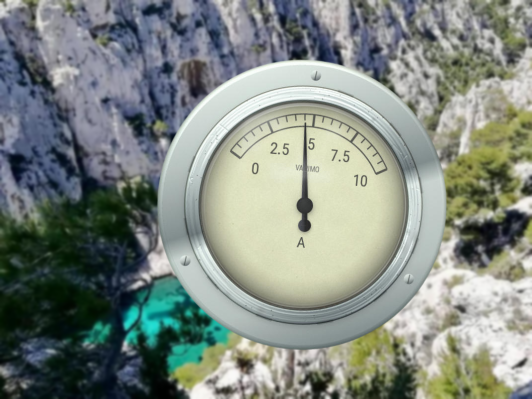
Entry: 4.5 A
